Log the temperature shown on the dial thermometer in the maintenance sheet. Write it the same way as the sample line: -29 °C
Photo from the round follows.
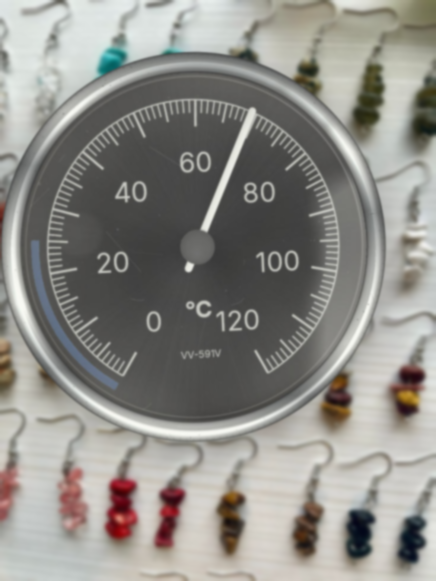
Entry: 69 °C
